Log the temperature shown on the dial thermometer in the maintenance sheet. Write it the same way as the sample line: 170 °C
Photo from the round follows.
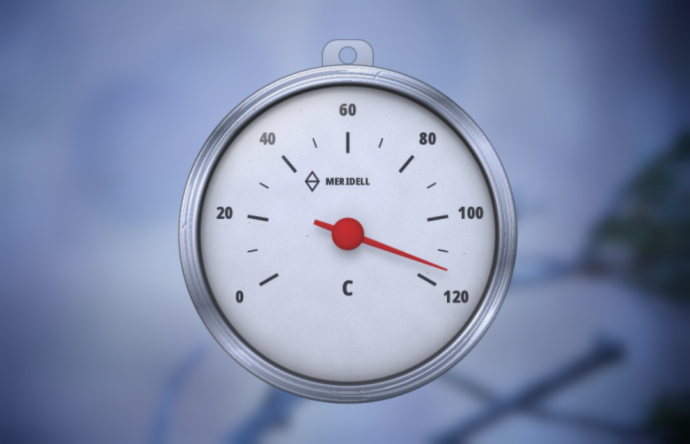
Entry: 115 °C
